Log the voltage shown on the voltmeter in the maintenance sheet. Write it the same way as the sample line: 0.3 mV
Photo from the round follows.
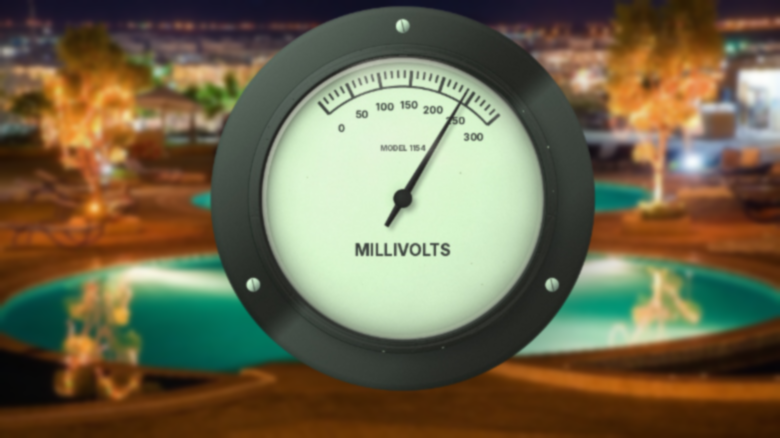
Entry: 240 mV
